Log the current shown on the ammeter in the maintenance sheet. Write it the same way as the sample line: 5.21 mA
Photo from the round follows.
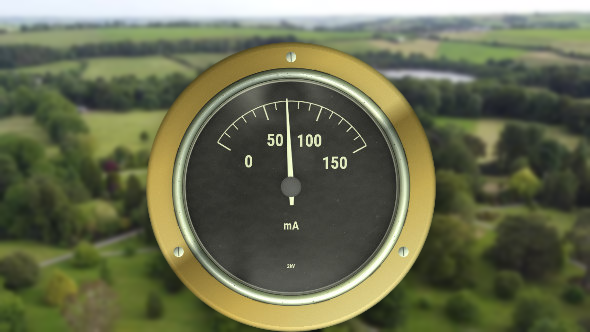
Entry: 70 mA
